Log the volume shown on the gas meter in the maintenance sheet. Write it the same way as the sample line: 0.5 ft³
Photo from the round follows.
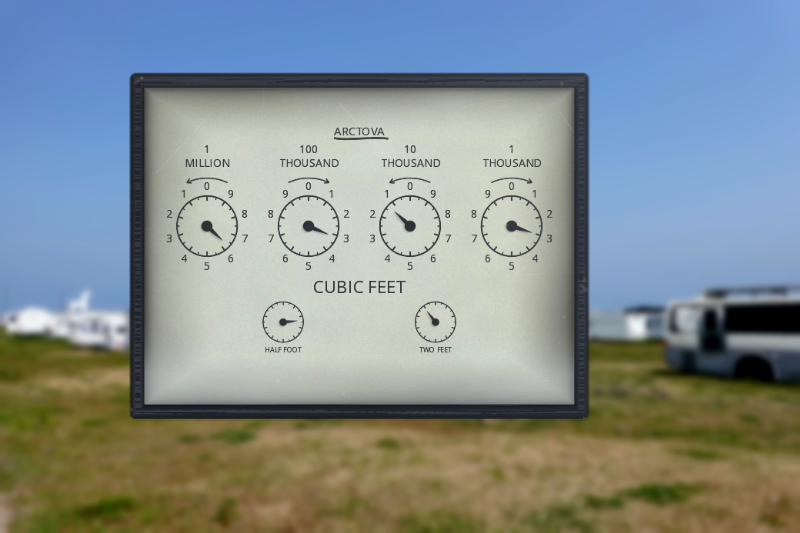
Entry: 631300 ft³
